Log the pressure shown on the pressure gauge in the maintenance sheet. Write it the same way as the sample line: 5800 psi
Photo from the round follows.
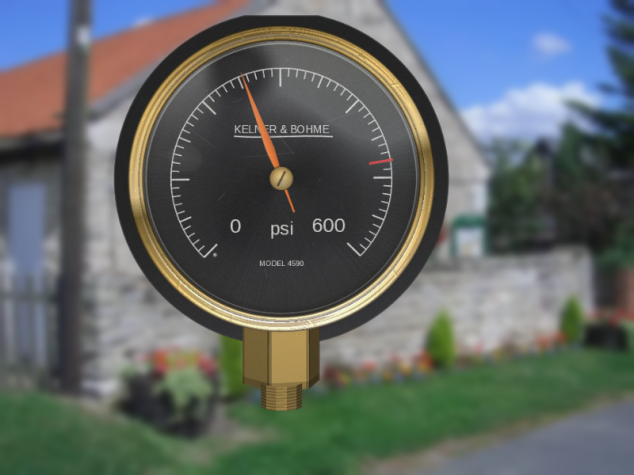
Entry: 255 psi
